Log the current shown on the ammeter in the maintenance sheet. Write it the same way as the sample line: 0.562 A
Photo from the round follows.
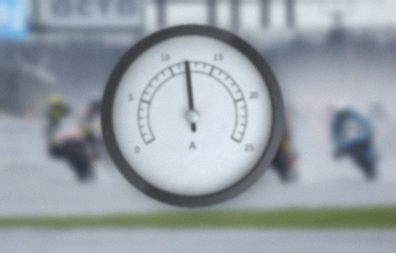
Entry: 12 A
